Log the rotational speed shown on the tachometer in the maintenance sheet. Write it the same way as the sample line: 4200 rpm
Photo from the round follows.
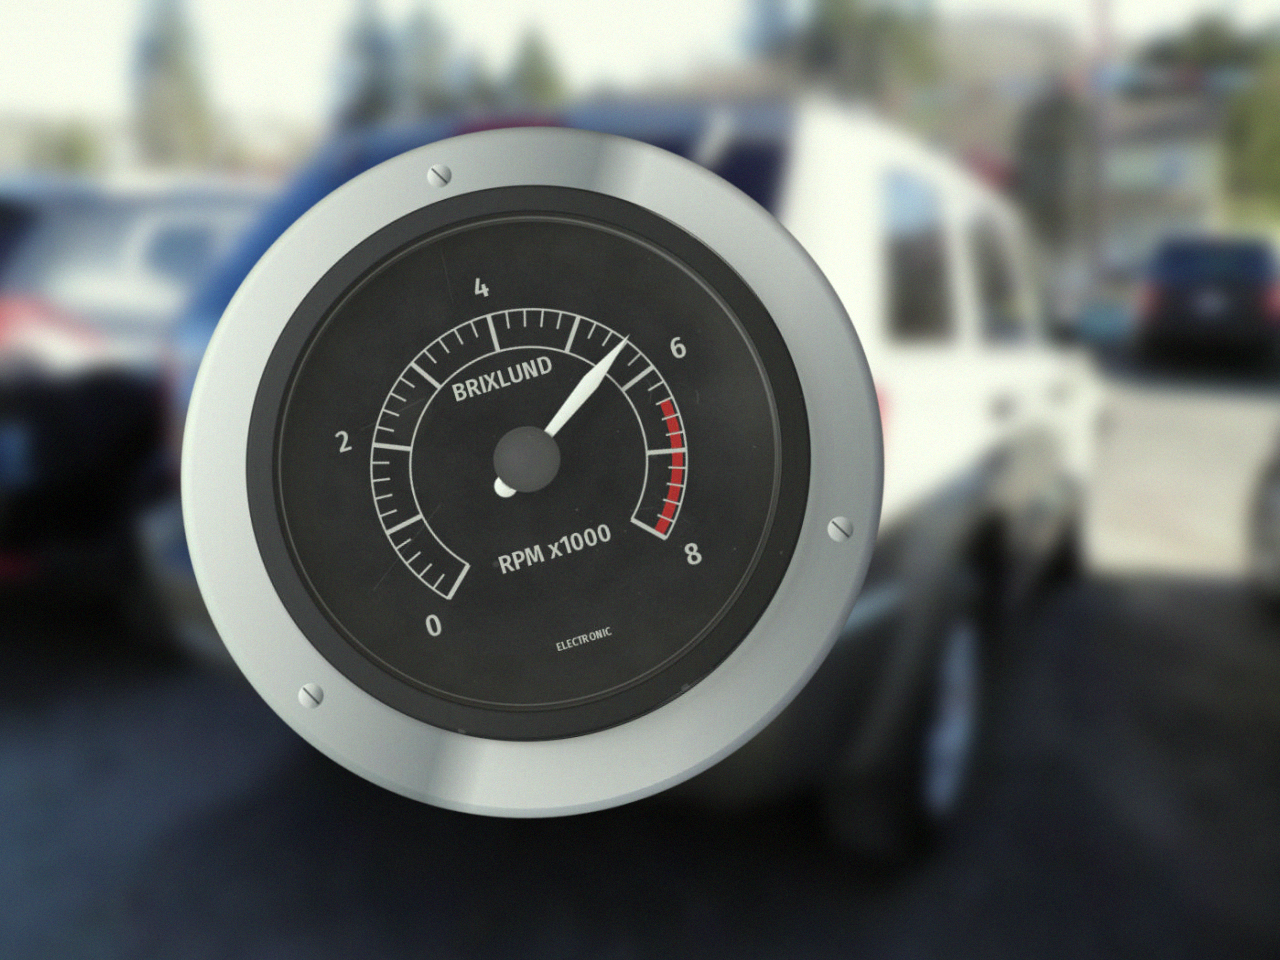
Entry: 5600 rpm
